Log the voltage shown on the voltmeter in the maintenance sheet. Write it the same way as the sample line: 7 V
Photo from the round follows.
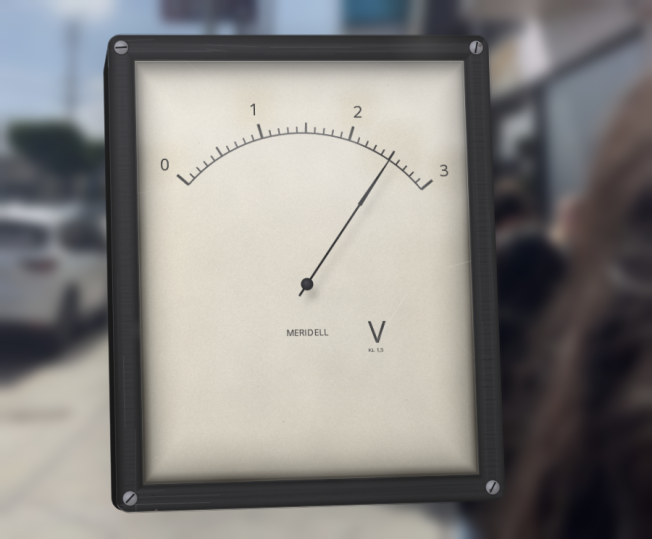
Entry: 2.5 V
